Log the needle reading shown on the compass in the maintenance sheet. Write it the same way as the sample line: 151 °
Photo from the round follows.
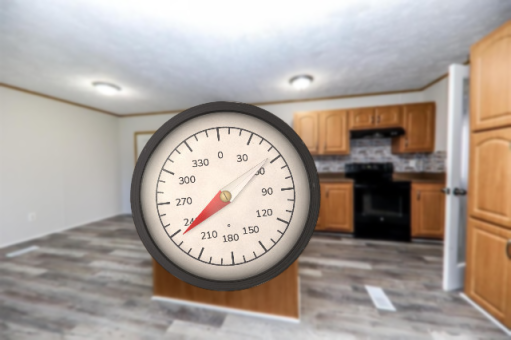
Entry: 235 °
